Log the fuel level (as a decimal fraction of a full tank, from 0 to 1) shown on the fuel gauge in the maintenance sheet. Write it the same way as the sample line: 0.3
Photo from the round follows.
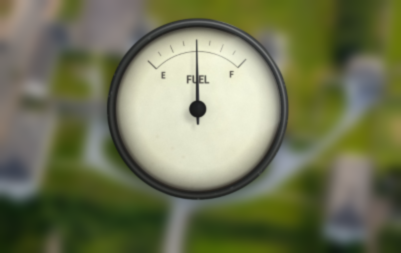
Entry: 0.5
